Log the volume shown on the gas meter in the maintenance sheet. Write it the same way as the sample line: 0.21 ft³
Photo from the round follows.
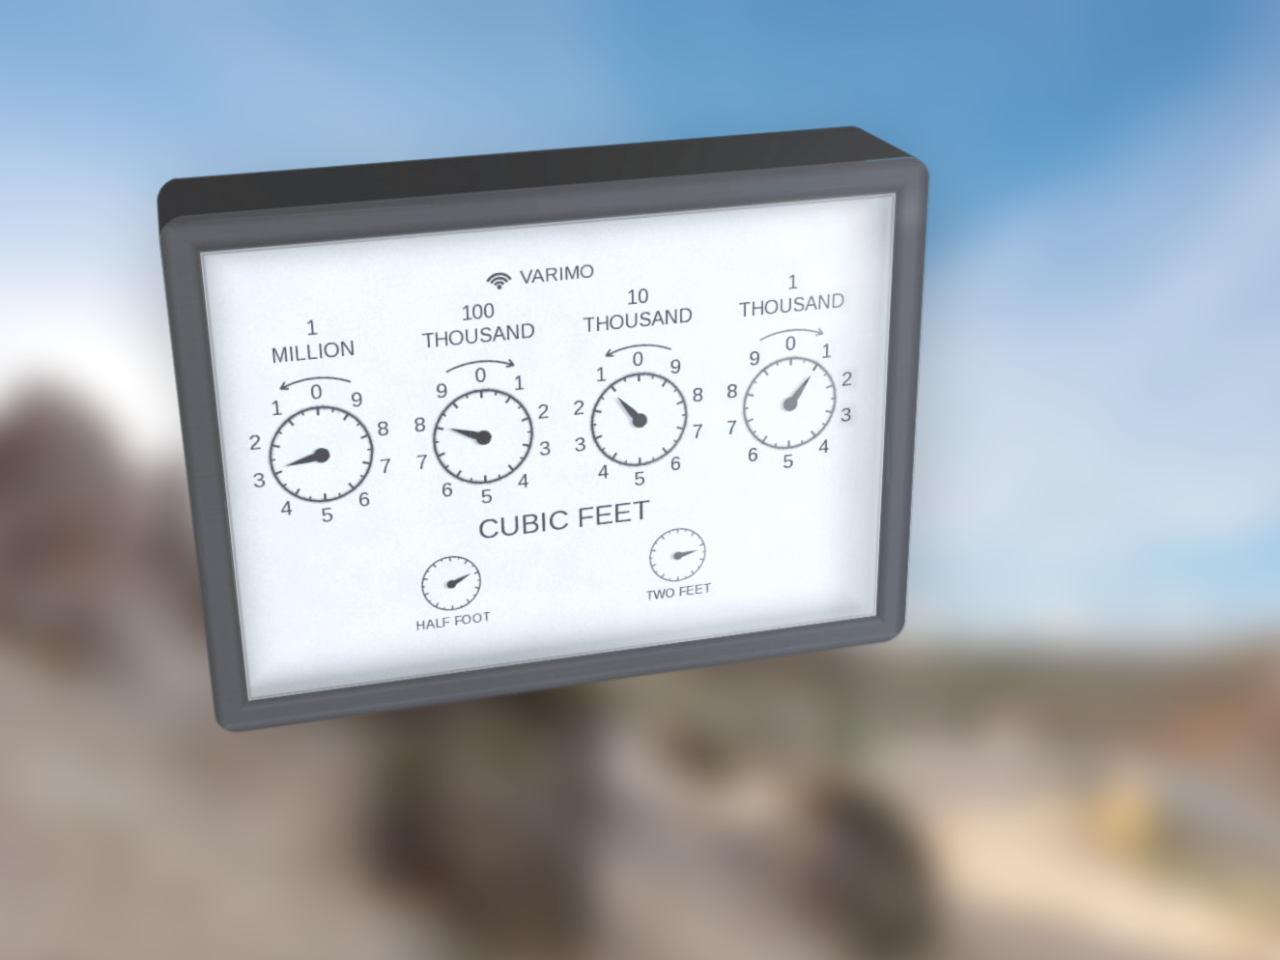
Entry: 281100 ft³
